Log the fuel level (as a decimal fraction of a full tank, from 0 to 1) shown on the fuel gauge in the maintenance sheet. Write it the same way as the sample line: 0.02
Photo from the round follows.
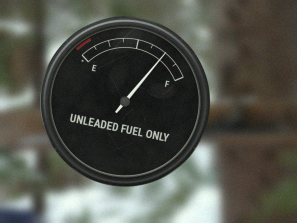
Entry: 0.75
